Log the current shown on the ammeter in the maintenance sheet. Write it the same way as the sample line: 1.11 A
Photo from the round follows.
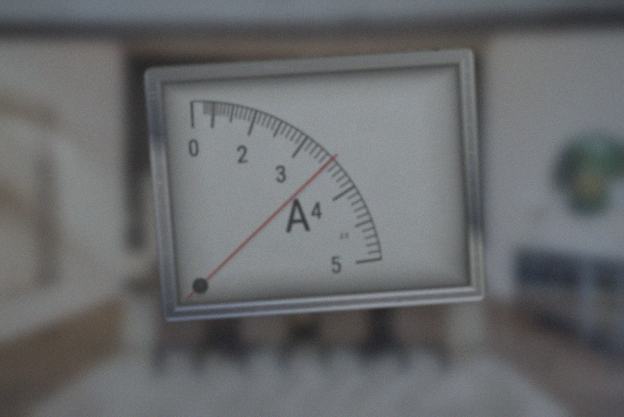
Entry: 3.5 A
